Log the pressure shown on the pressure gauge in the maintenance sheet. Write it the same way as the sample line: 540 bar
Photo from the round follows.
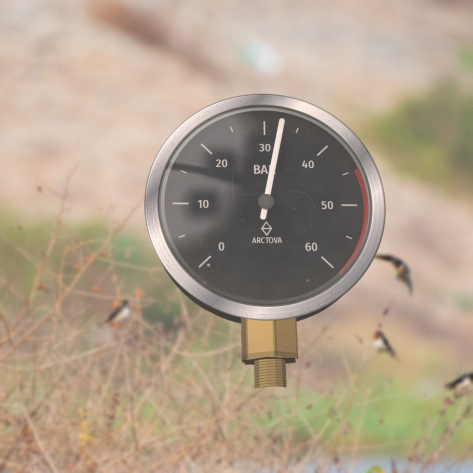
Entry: 32.5 bar
